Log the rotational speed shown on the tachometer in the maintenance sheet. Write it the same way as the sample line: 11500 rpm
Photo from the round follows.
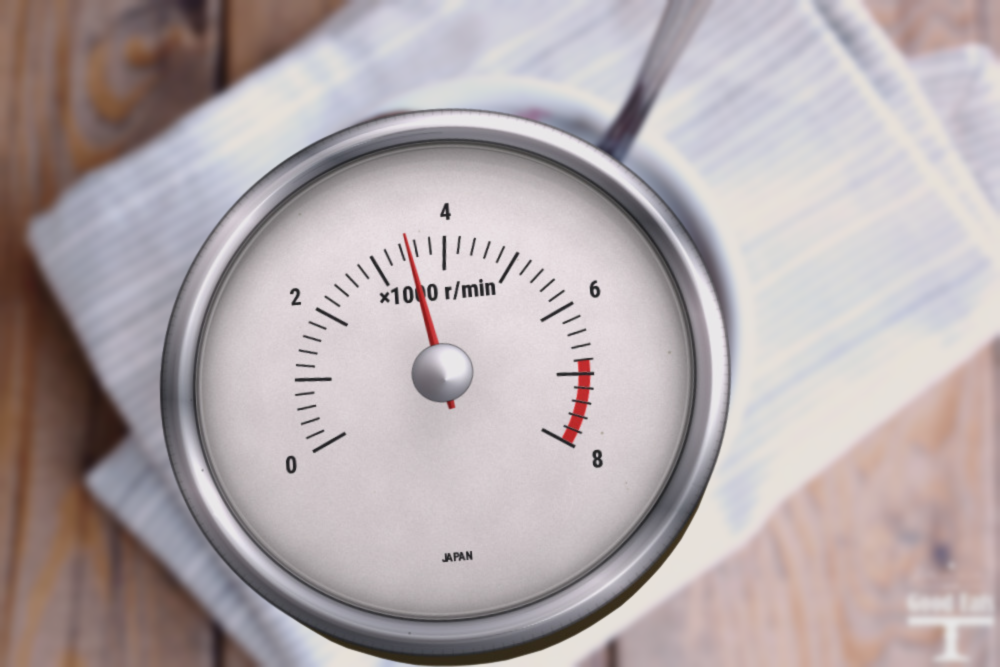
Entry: 3500 rpm
